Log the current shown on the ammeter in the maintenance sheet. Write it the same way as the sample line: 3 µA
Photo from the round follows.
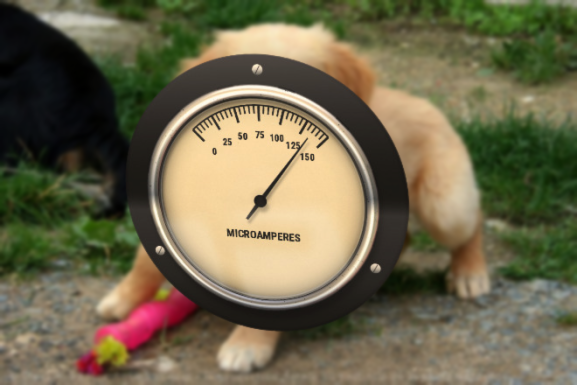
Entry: 135 µA
